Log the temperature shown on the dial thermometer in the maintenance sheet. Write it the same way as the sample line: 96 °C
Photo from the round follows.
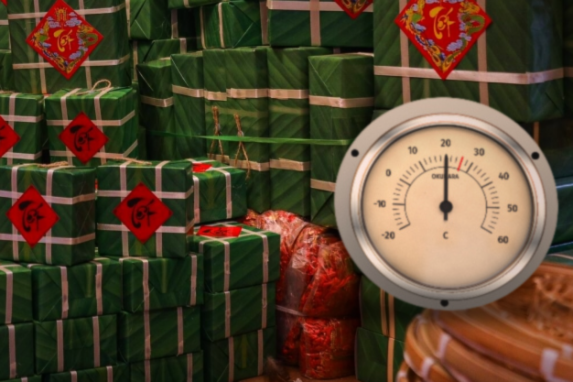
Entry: 20 °C
